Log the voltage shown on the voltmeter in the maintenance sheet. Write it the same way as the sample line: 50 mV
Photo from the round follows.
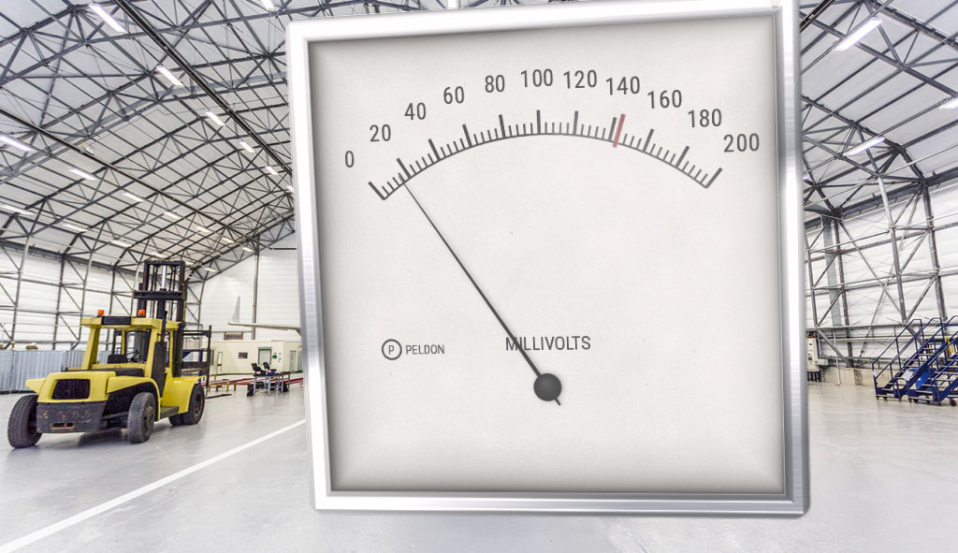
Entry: 16 mV
